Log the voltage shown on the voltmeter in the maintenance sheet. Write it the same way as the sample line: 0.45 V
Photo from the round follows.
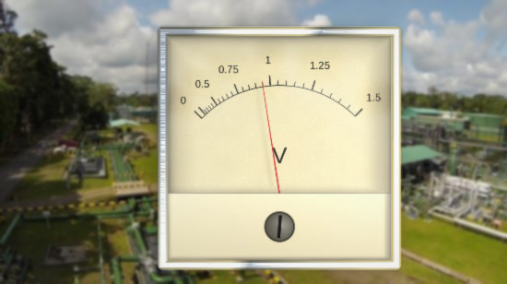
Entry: 0.95 V
